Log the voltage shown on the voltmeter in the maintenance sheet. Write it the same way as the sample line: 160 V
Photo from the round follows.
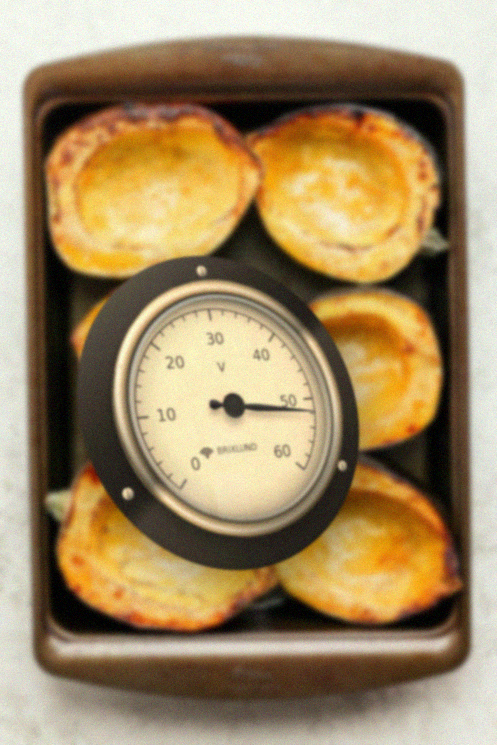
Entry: 52 V
